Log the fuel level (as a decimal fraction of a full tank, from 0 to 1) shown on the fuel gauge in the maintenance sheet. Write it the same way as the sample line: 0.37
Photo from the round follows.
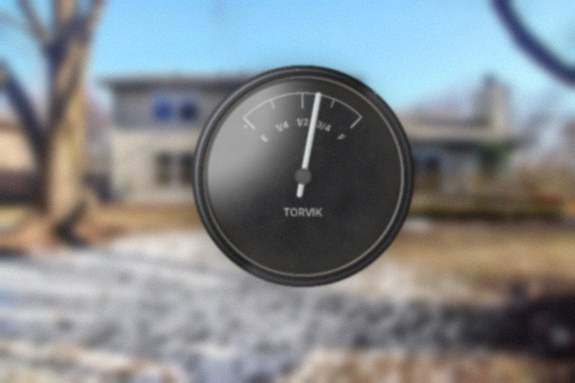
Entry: 0.625
